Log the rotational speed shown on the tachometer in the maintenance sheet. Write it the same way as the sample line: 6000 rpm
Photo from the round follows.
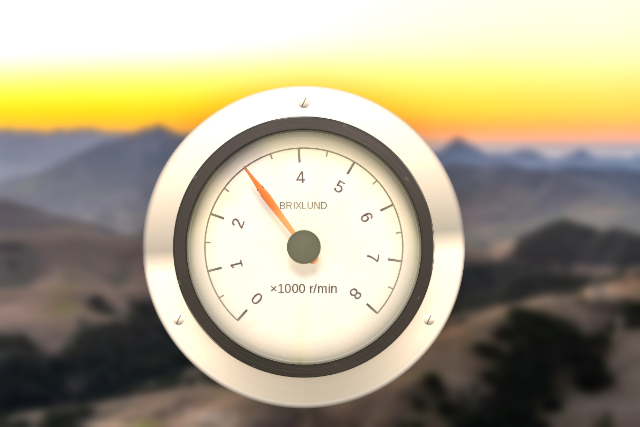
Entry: 3000 rpm
